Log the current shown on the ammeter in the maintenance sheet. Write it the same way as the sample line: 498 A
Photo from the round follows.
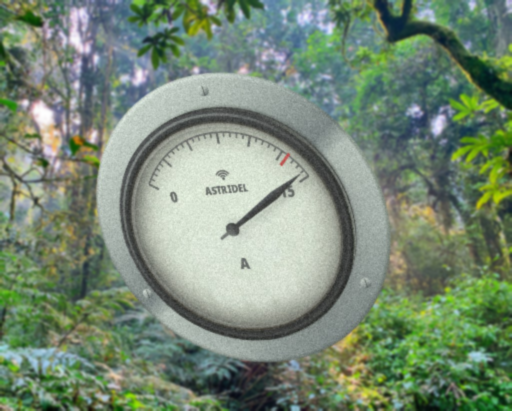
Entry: 14.5 A
